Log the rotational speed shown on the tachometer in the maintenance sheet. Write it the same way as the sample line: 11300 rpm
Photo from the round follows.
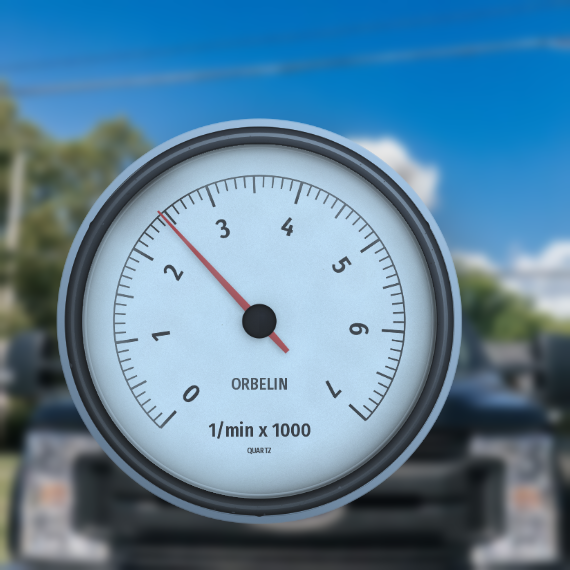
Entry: 2450 rpm
